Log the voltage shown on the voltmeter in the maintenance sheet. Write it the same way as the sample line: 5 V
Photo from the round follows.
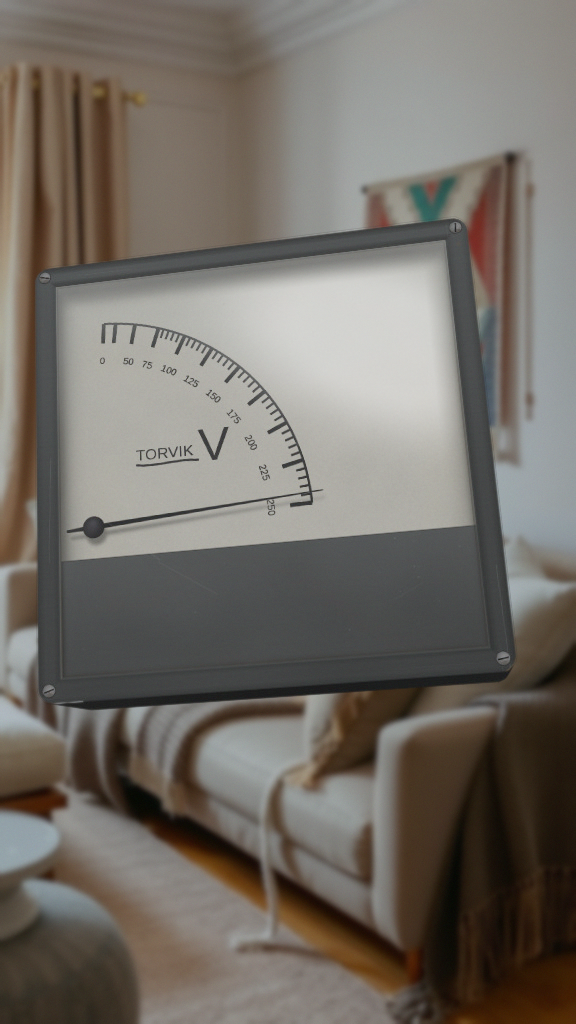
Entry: 245 V
